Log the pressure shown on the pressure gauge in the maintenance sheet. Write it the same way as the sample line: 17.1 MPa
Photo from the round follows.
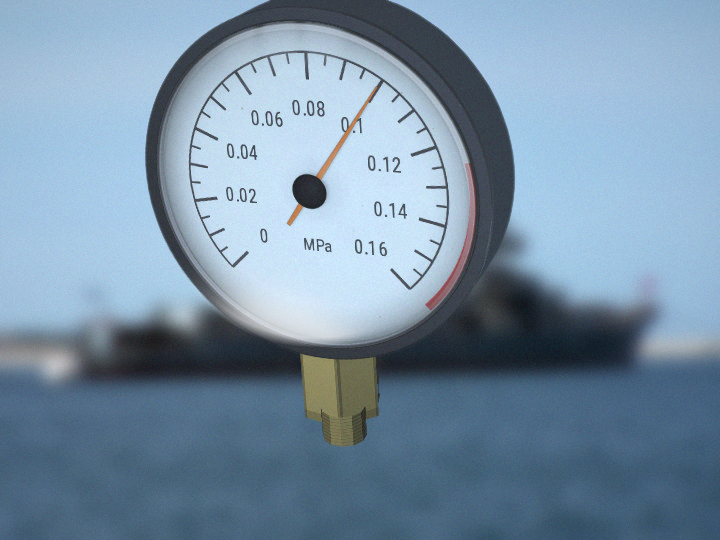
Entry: 0.1 MPa
